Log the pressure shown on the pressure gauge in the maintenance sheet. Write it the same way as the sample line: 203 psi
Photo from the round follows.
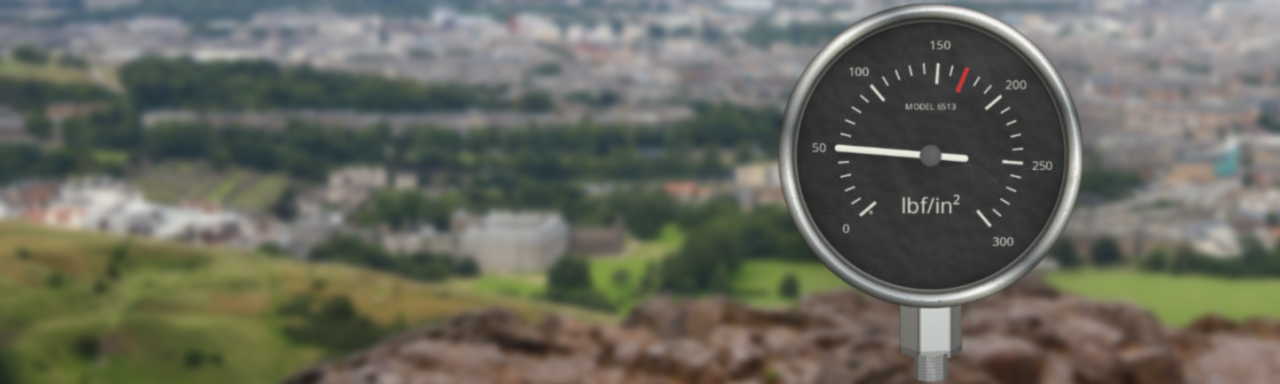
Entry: 50 psi
